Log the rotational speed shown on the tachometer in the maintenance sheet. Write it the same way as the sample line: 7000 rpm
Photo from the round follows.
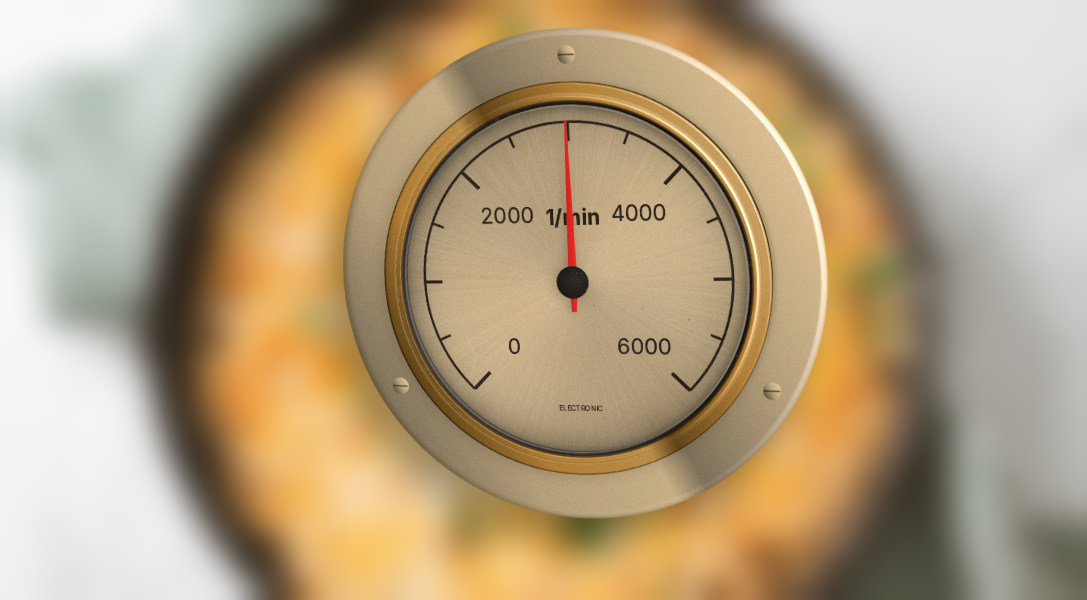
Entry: 3000 rpm
